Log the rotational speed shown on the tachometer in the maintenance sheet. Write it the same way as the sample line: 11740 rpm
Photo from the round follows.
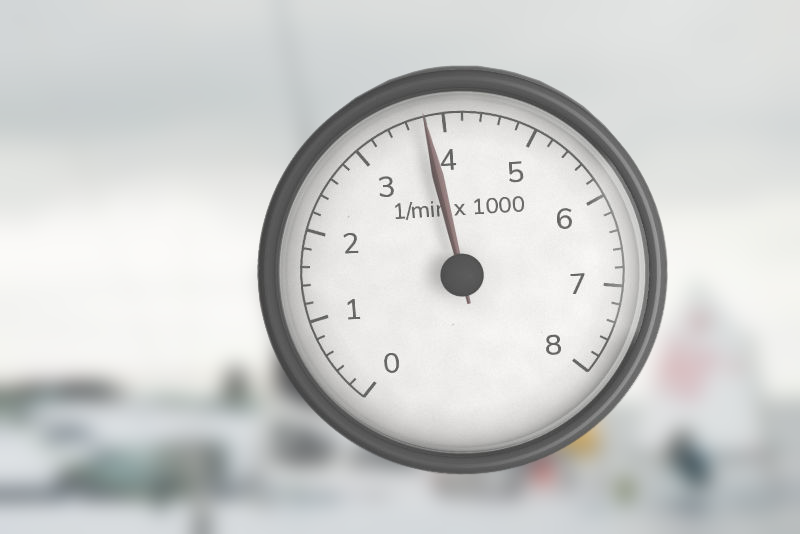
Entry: 3800 rpm
